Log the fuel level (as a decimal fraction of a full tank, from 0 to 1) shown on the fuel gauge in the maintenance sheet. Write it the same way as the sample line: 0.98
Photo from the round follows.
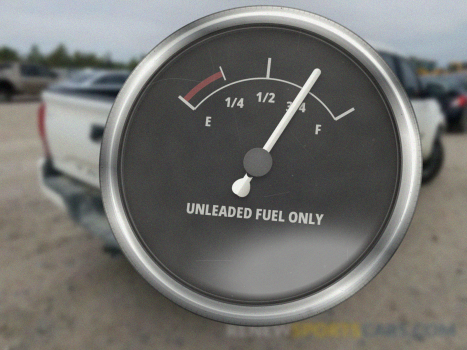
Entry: 0.75
